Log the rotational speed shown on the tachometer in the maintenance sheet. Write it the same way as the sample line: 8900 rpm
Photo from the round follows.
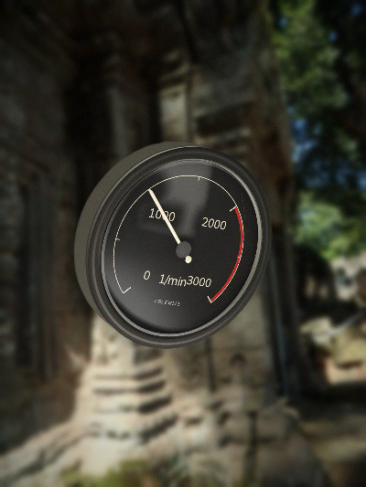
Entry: 1000 rpm
